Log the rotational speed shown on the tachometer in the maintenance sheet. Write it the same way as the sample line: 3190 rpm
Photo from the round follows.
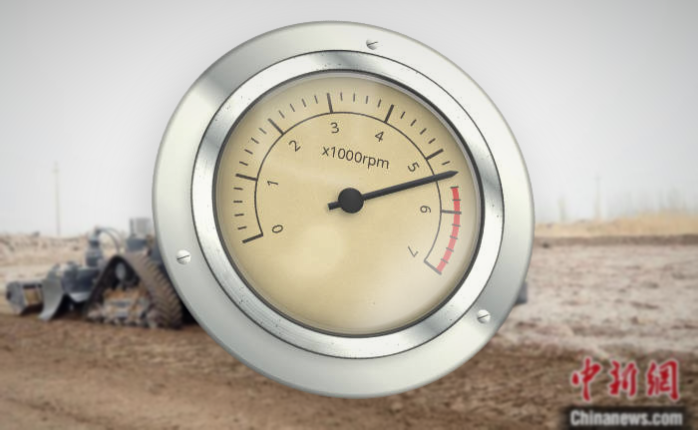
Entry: 5400 rpm
